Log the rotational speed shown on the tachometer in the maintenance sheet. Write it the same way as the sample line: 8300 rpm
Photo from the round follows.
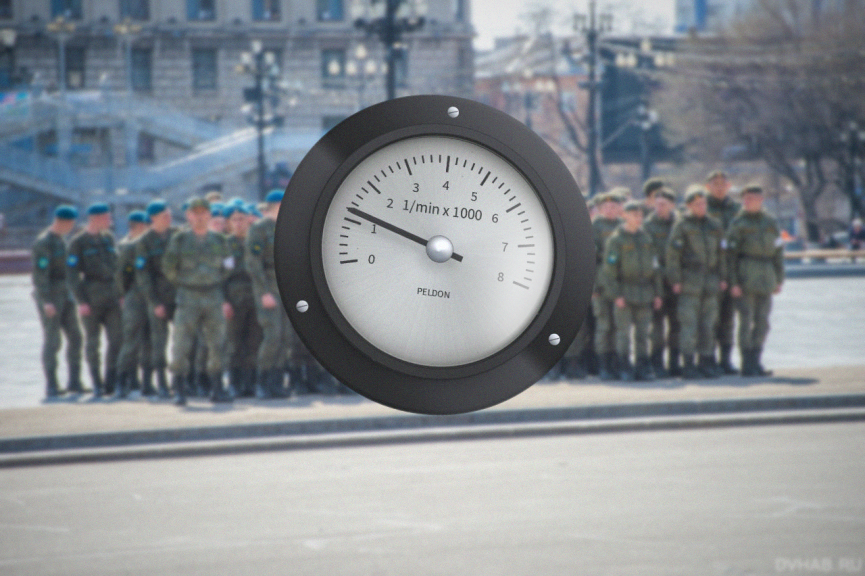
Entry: 1200 rpm
